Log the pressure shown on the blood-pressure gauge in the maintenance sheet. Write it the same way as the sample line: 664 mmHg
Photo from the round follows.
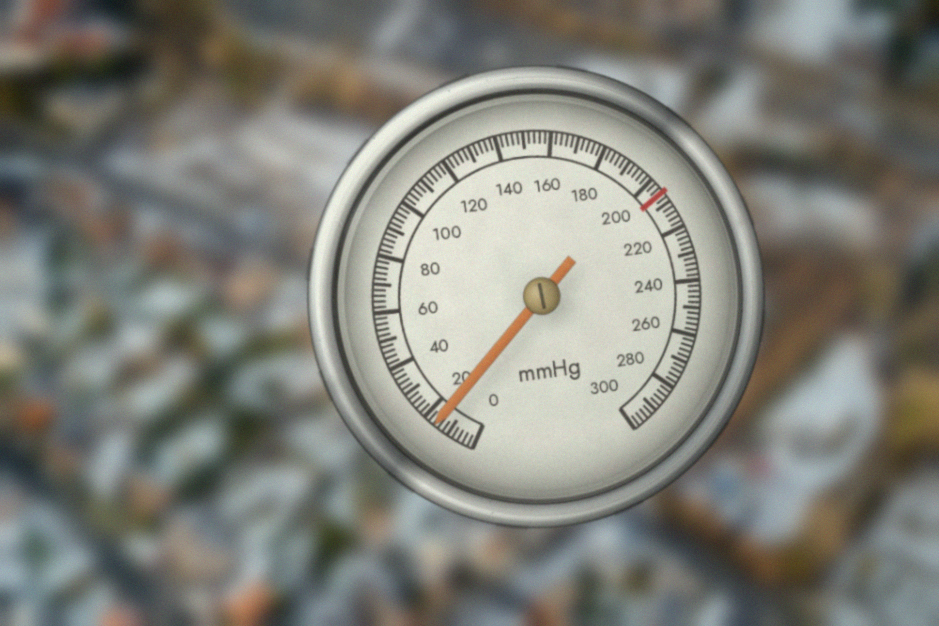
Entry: 16 mmHg
